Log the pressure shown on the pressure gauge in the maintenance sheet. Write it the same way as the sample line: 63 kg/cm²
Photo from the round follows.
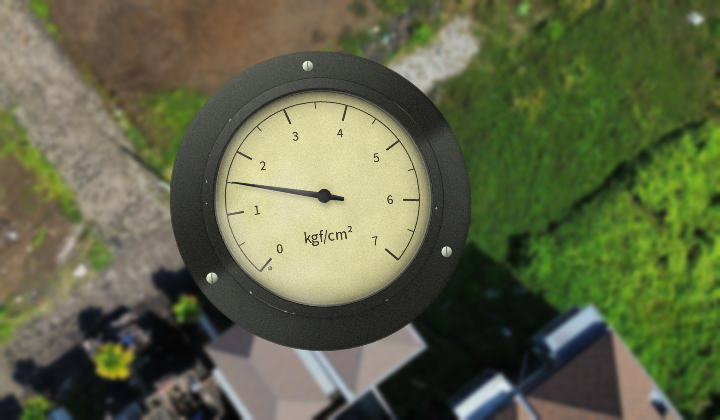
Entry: 1.5 kg/cm²
